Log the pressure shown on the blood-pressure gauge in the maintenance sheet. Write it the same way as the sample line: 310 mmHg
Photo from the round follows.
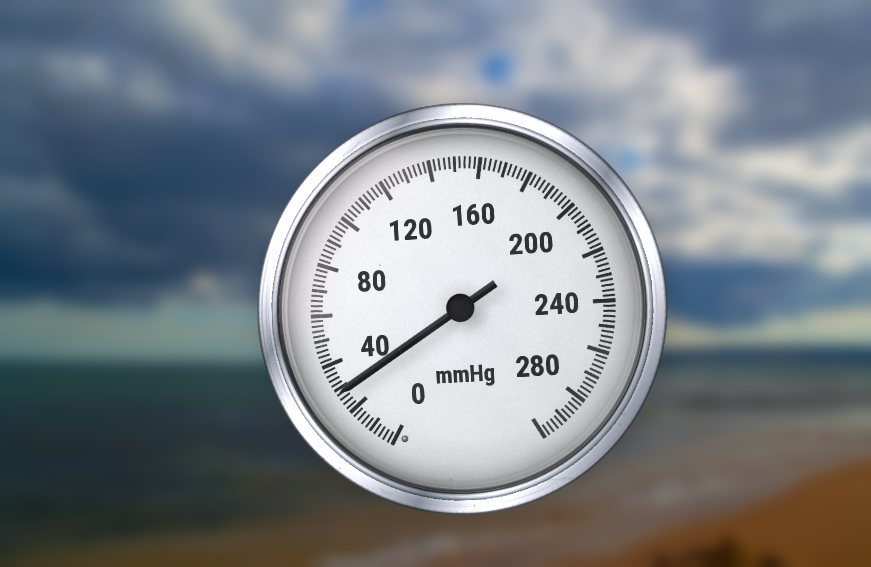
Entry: 28 mmHg
